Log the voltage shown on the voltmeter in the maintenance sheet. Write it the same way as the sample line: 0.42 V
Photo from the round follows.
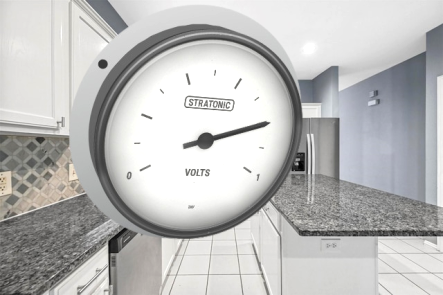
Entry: 0.8 V
